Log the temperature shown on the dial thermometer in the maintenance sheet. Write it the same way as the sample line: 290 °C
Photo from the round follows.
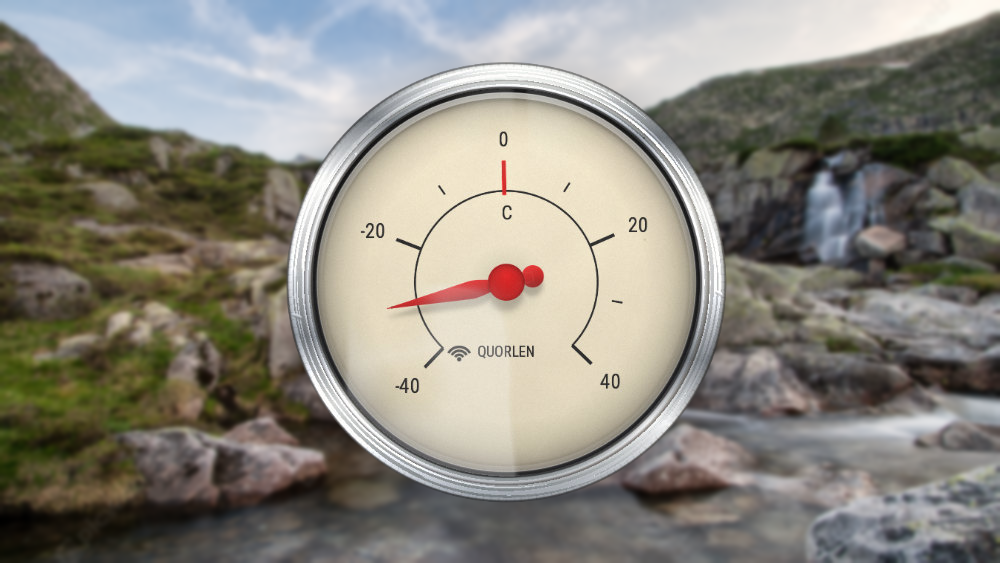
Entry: -30 °C
